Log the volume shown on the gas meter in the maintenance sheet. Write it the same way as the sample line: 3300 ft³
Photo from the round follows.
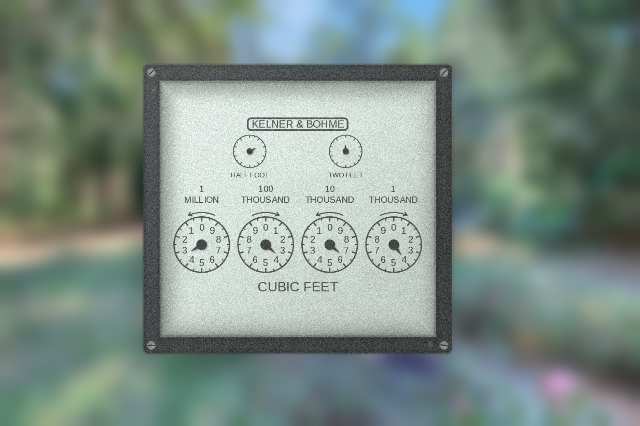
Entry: 336400 ft³
